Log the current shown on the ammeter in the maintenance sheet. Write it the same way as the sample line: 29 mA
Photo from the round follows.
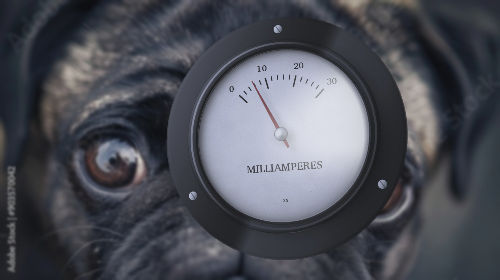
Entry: 6 mA
